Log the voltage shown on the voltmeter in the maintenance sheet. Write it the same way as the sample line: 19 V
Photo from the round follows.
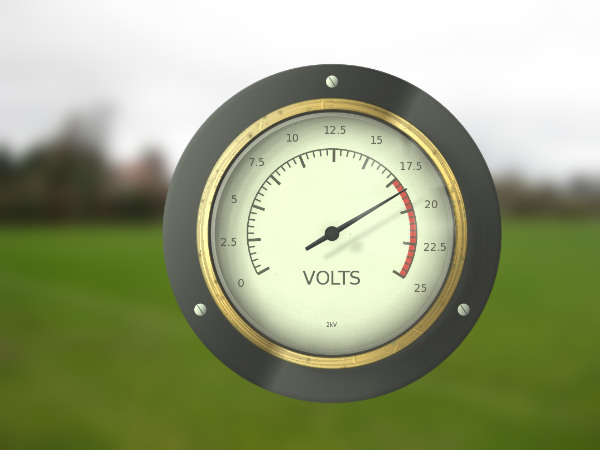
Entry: 18.5 V
